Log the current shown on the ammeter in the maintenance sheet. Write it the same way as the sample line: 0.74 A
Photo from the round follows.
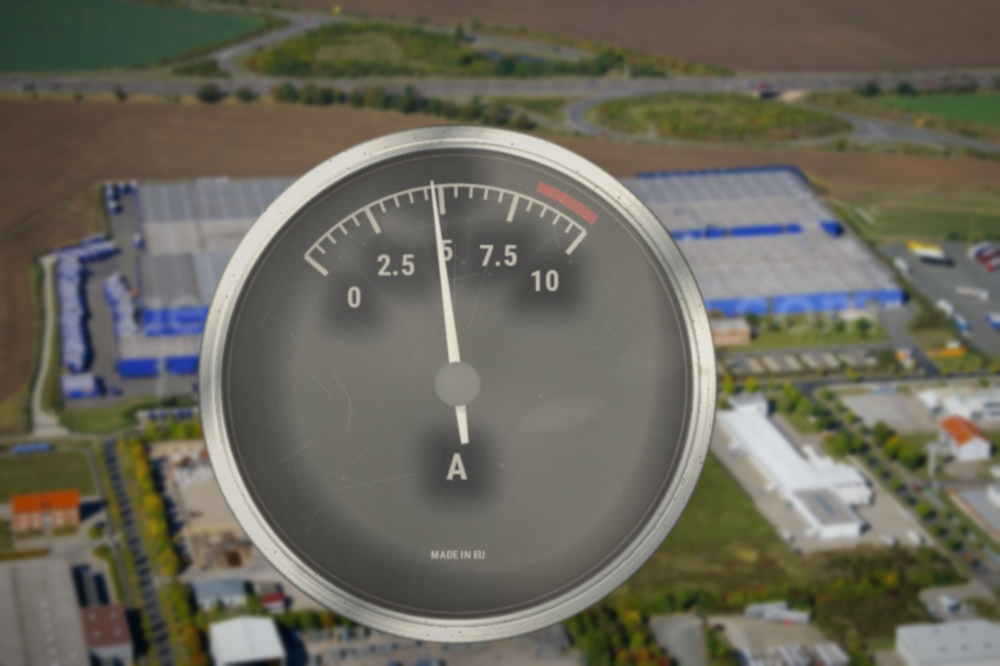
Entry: 4.75 A
